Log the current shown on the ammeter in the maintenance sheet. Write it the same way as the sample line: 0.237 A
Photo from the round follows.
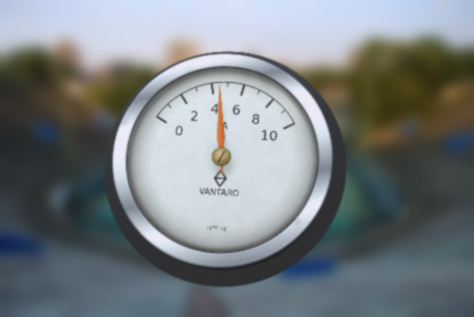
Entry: 4.5 A
